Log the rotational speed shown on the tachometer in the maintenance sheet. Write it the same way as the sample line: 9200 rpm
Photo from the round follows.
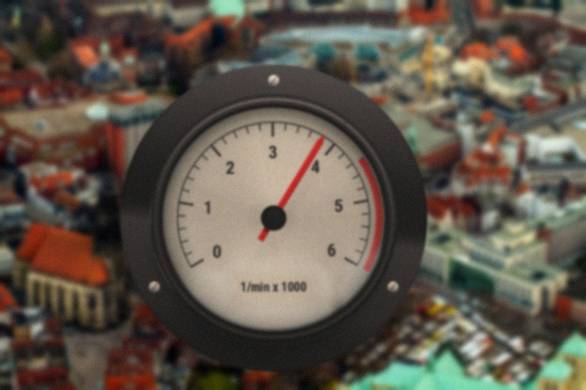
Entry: 3800 rpm
